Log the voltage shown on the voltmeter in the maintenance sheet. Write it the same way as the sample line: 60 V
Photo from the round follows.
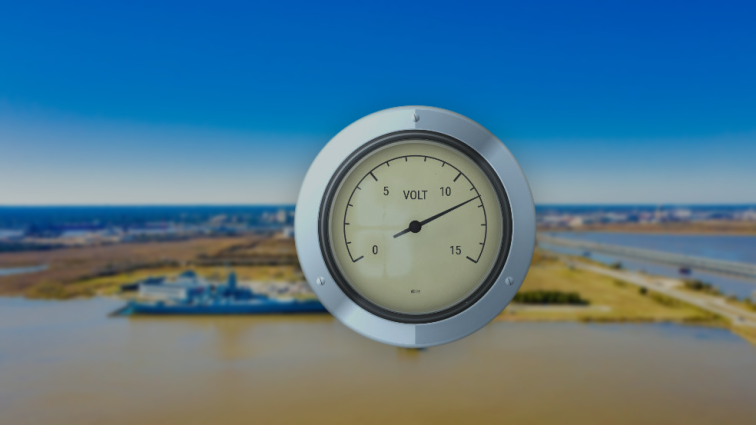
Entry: 11.5 V
